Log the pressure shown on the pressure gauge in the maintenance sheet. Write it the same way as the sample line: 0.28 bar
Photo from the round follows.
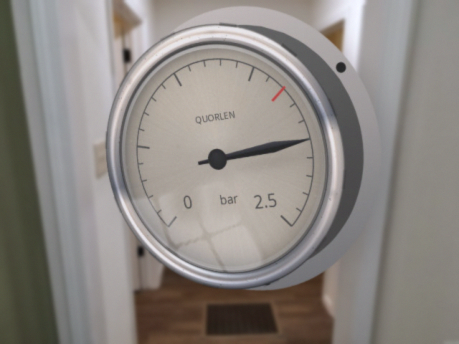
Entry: 2 bar
